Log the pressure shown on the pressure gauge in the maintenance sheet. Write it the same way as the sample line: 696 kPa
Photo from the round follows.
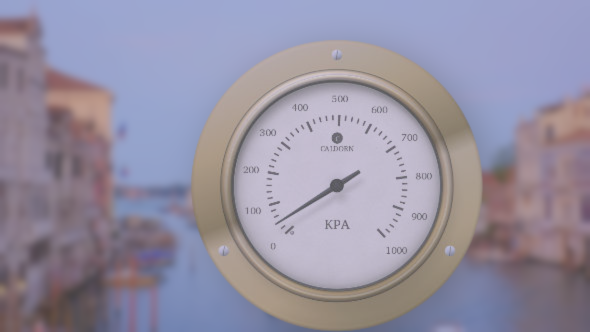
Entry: 40 kPa
